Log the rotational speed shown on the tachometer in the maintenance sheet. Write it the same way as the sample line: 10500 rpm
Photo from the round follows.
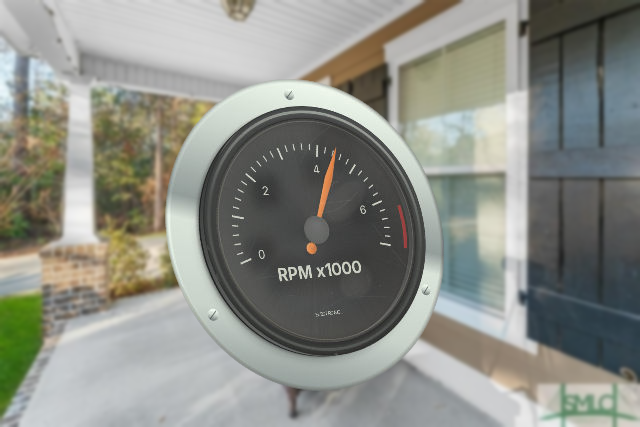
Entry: 4400 rpm
